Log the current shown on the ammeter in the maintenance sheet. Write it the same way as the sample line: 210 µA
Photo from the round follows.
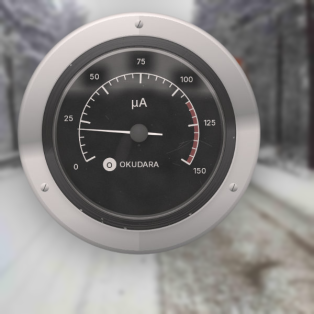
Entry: 20 µA
